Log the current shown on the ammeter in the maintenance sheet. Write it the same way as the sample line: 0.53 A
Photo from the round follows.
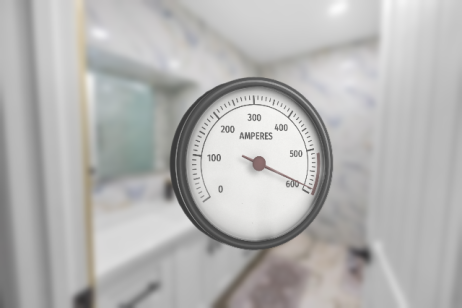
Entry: 590 A
